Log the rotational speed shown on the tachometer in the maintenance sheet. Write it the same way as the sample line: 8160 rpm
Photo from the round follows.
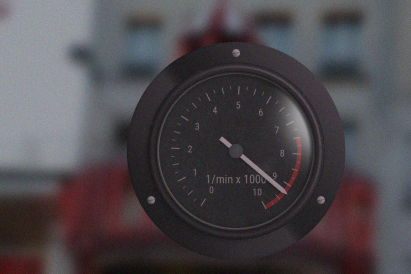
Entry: 9250 rpm
